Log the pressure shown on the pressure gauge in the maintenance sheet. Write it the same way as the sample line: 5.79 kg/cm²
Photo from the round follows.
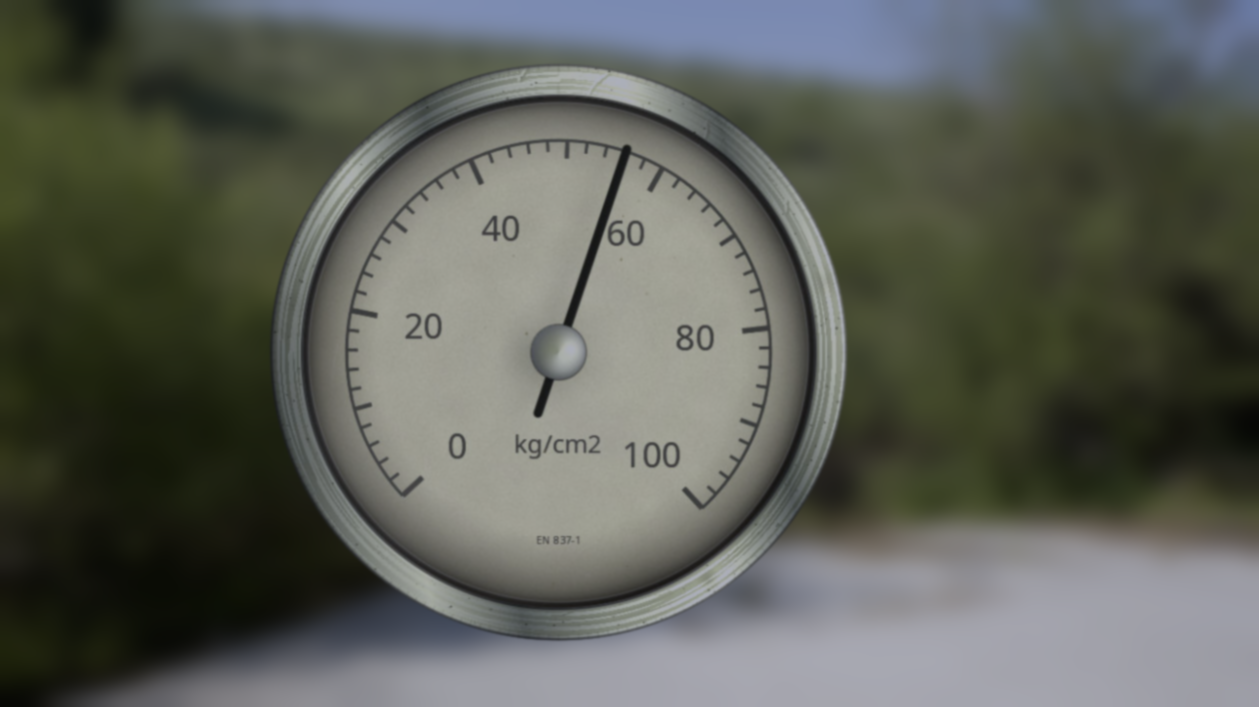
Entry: 56 kg/cm²
